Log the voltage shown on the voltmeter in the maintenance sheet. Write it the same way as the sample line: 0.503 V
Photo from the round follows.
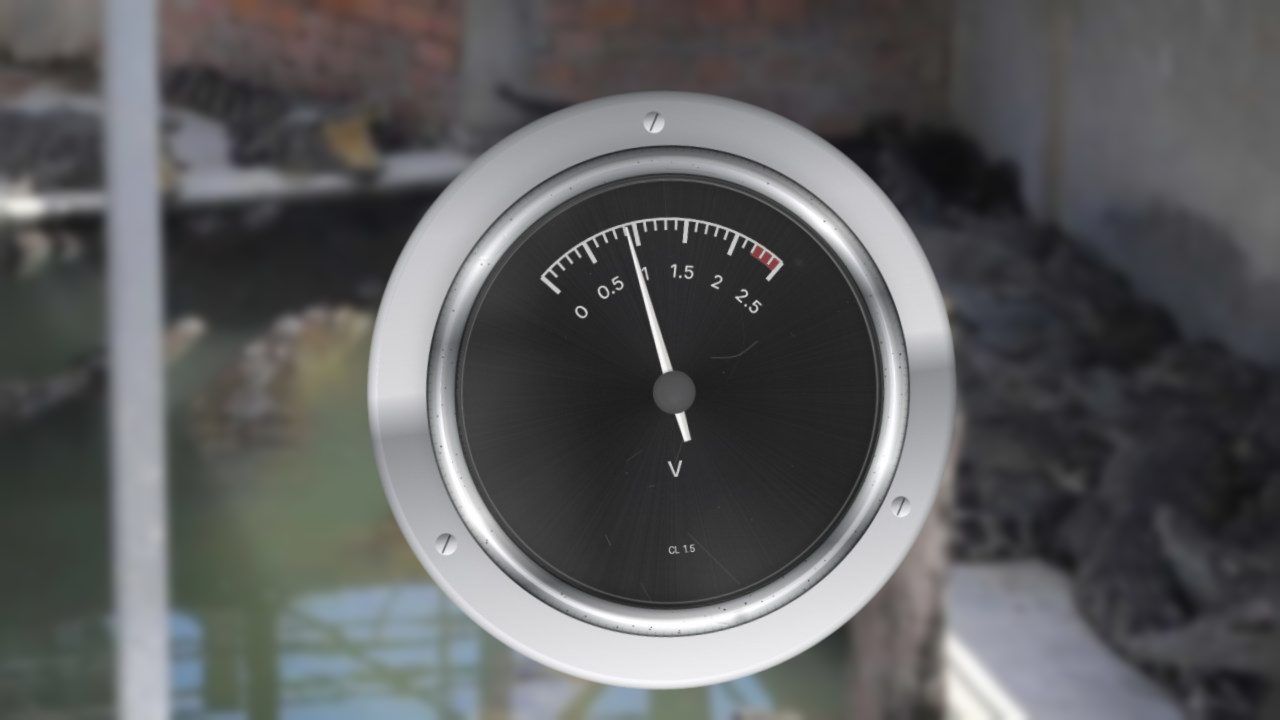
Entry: 0.9 V
